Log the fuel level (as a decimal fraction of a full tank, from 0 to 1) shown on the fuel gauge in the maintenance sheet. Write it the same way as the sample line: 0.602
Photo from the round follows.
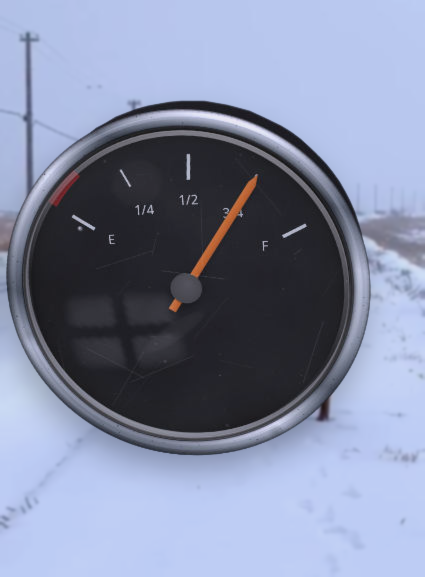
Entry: 0.75
